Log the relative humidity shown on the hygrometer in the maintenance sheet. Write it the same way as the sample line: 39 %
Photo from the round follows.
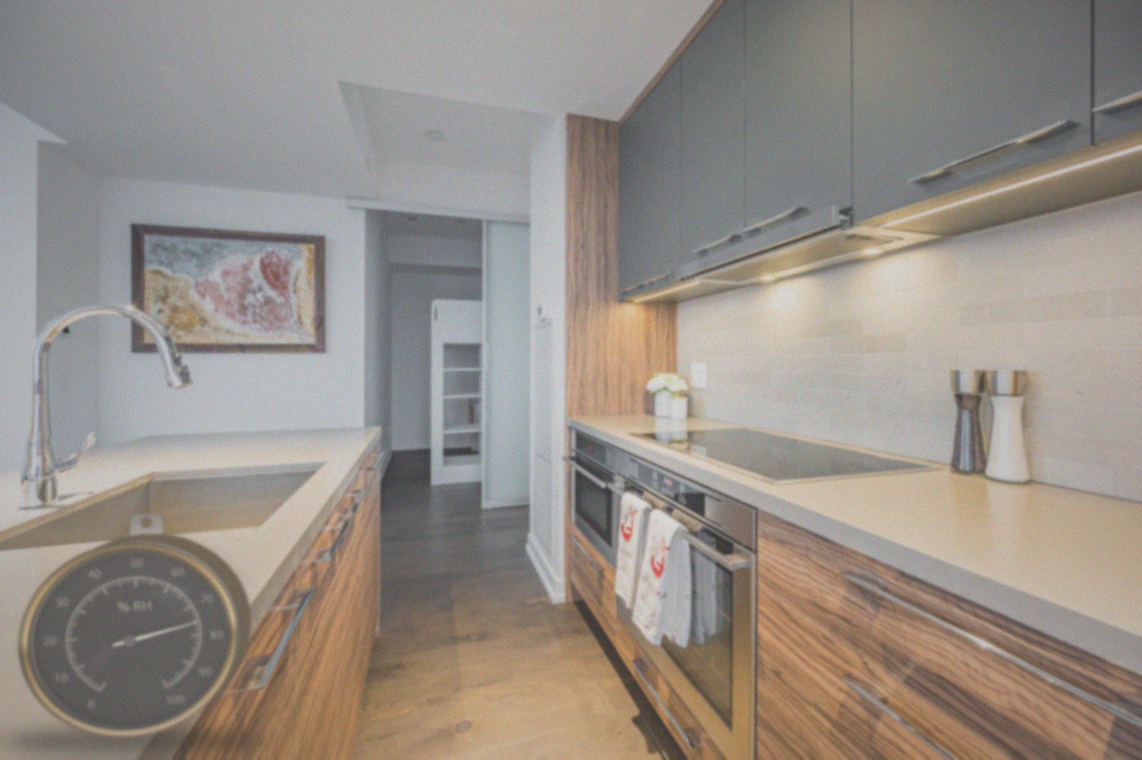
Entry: 75 %
